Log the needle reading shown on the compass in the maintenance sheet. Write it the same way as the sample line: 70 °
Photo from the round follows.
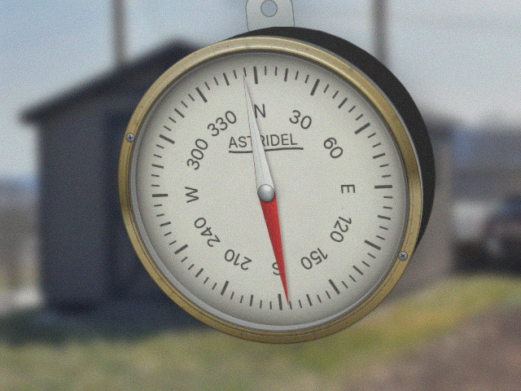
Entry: 175 °
